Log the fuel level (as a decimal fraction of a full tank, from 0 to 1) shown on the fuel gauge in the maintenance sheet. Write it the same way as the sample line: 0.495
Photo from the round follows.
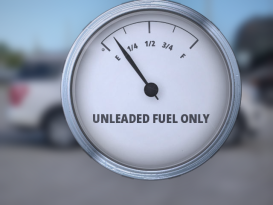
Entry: 0.125
